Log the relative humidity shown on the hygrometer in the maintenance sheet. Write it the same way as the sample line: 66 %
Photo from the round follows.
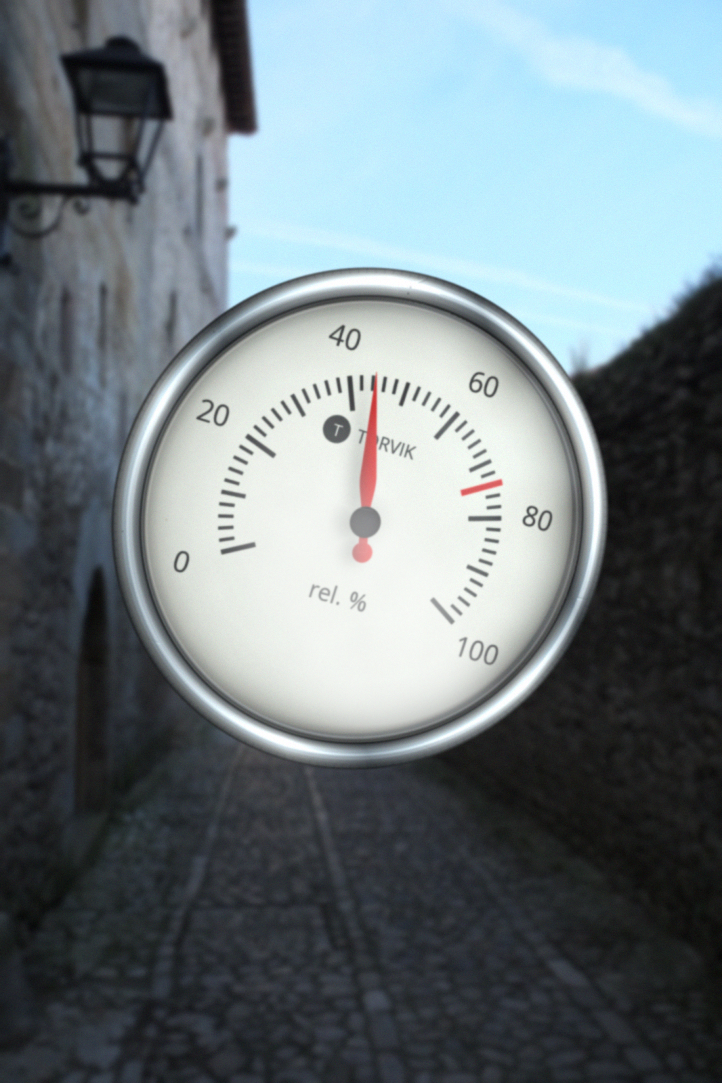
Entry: 44 %
